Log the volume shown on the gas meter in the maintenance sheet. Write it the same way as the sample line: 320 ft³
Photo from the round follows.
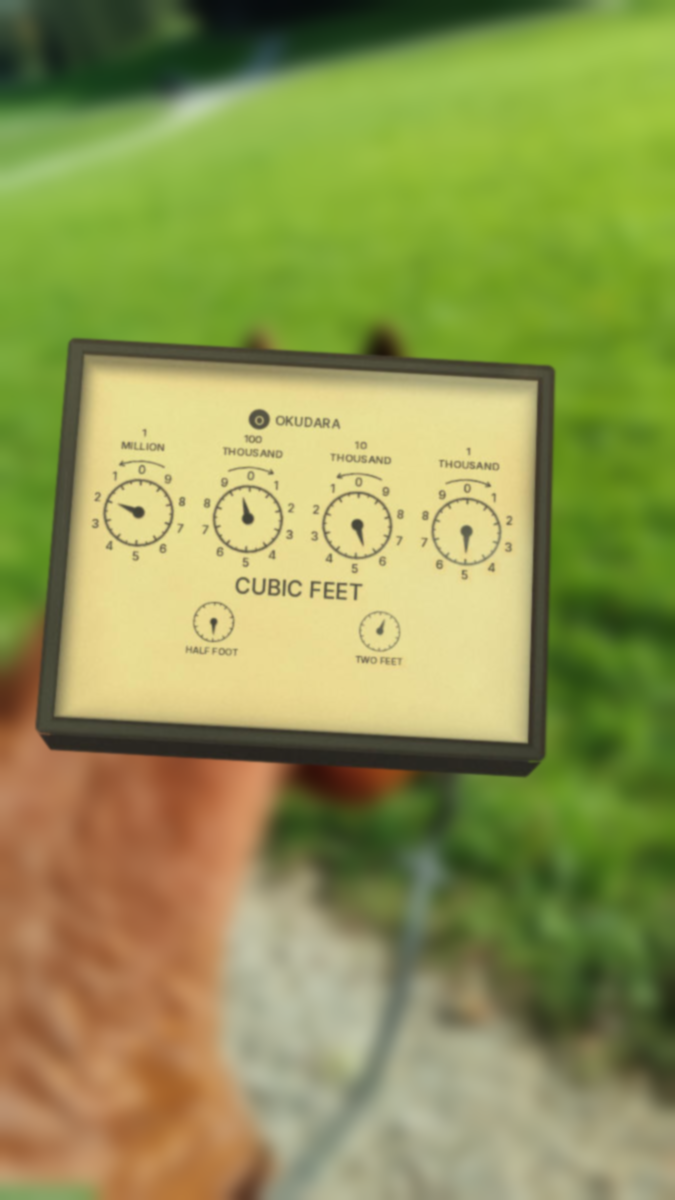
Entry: 195500 ft³
